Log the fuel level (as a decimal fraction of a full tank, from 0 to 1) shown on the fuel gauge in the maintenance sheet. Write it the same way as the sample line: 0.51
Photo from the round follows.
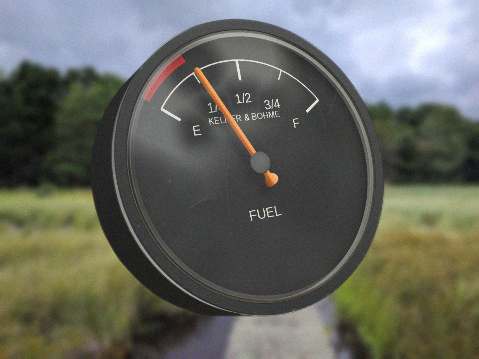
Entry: 0.25
